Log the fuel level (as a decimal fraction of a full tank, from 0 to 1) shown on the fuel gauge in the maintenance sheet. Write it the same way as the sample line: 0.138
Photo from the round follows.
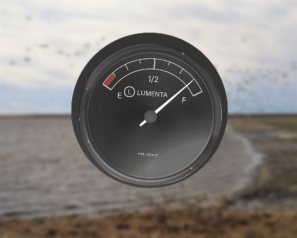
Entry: 0.875
